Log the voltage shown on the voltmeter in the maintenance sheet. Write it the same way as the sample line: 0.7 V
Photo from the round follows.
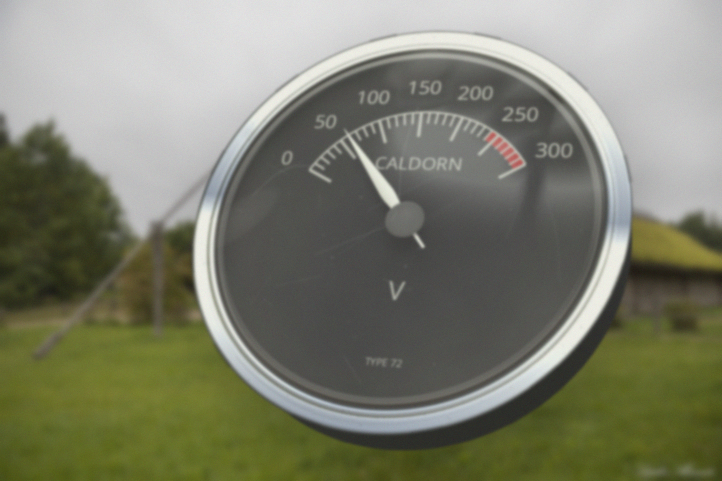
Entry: 60 V
